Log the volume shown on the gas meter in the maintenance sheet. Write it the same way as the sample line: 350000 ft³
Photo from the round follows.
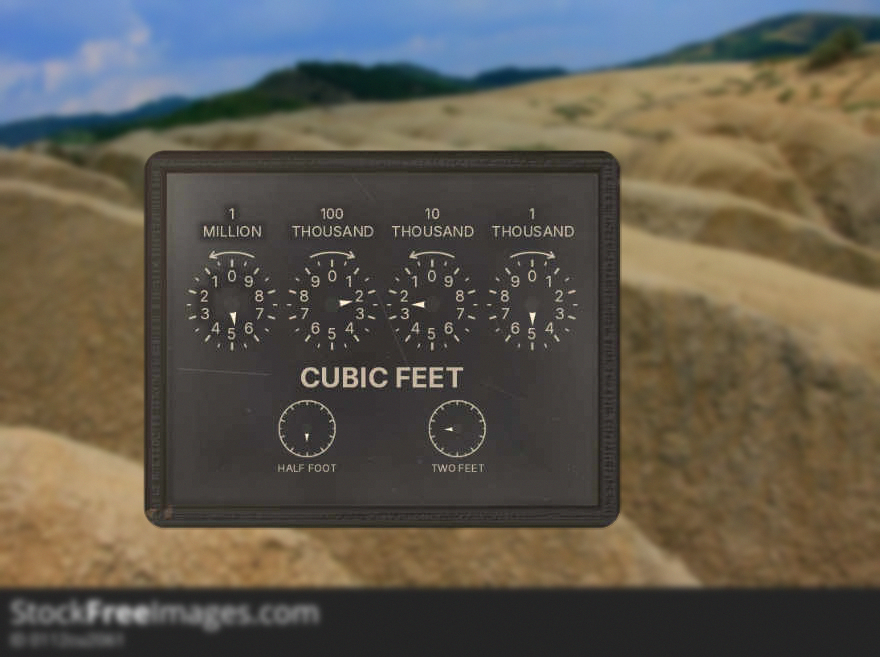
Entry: 522500 ft³
